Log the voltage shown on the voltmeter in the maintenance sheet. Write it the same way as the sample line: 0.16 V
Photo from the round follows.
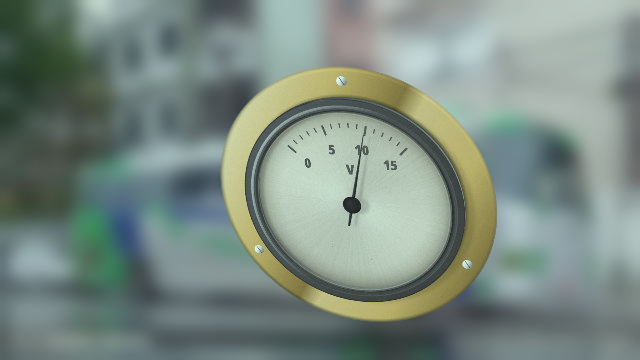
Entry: 10 V
